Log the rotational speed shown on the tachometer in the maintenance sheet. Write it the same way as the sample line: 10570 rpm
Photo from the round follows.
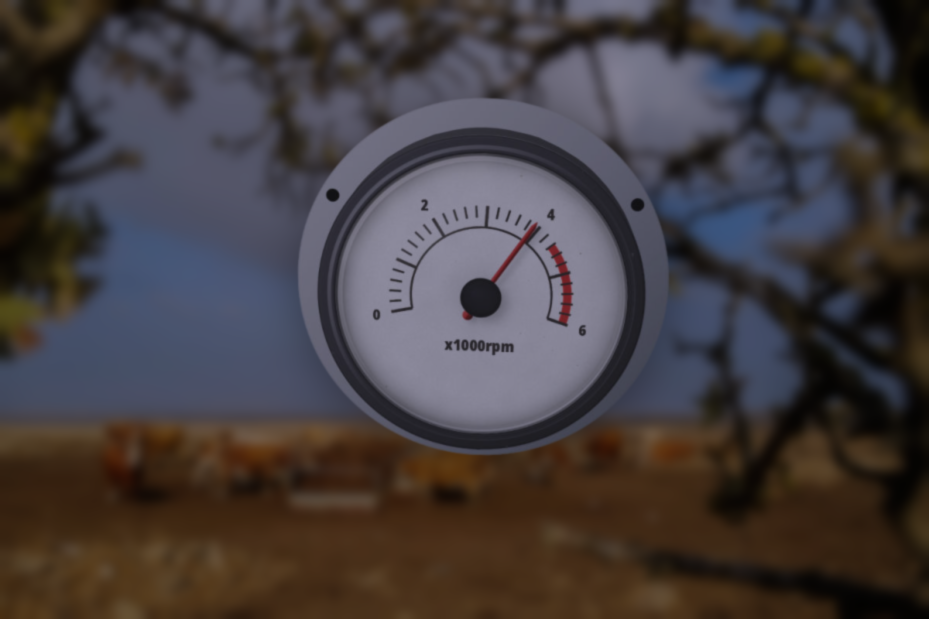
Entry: 3900 rpm
